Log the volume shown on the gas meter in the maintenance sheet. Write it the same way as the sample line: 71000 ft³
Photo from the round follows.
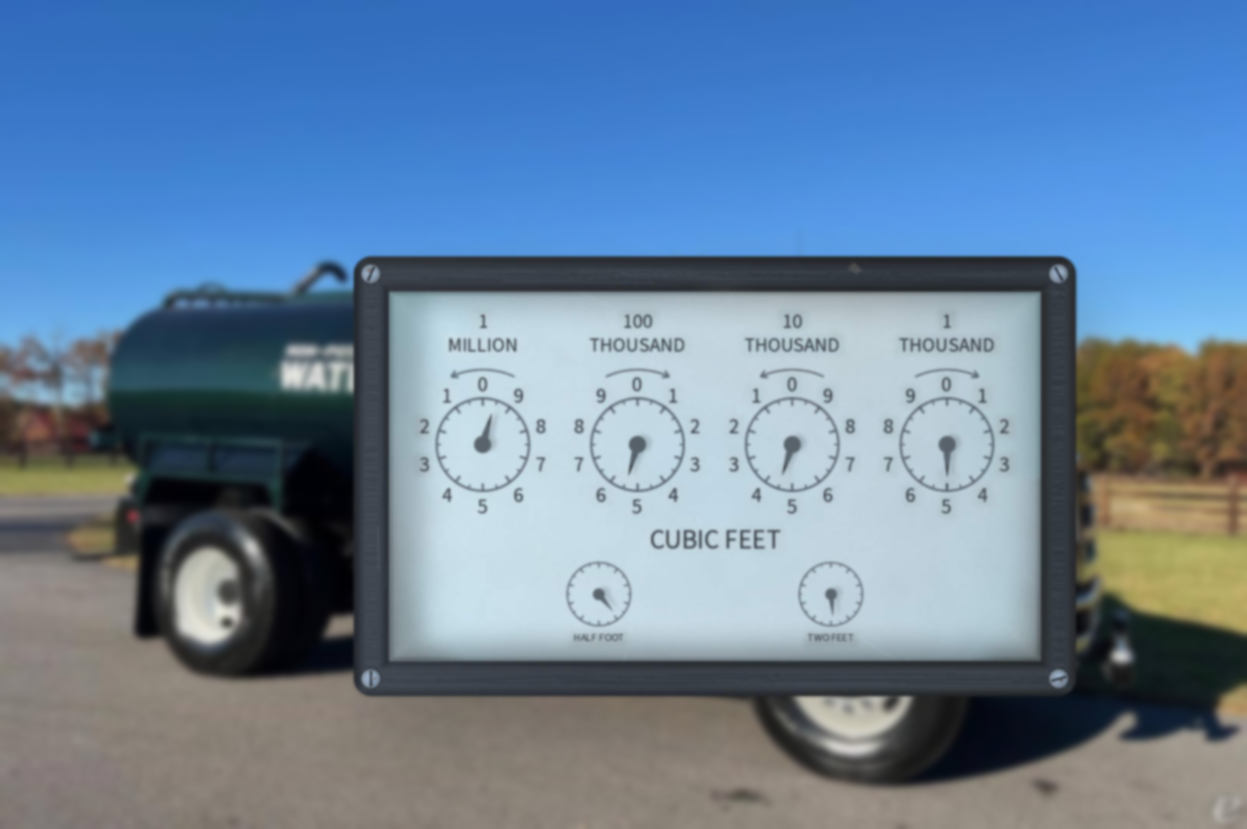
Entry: 954500 ft³
